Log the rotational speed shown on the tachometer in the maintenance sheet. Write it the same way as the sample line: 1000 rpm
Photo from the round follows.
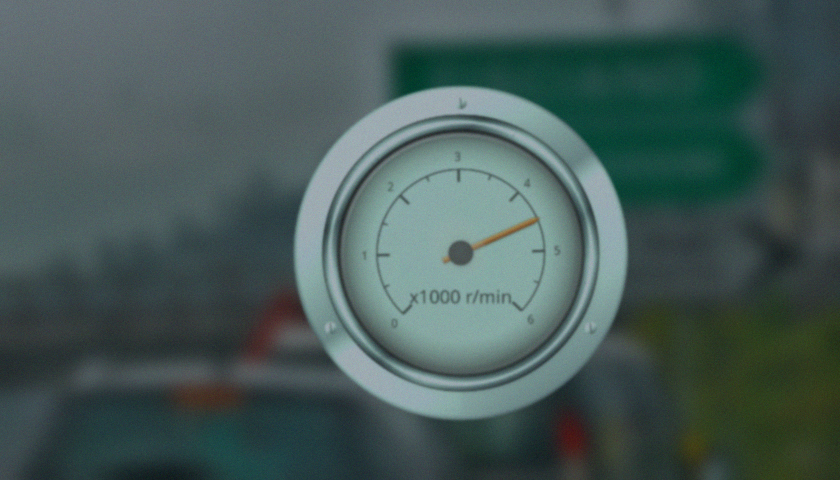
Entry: 4500 rpm
